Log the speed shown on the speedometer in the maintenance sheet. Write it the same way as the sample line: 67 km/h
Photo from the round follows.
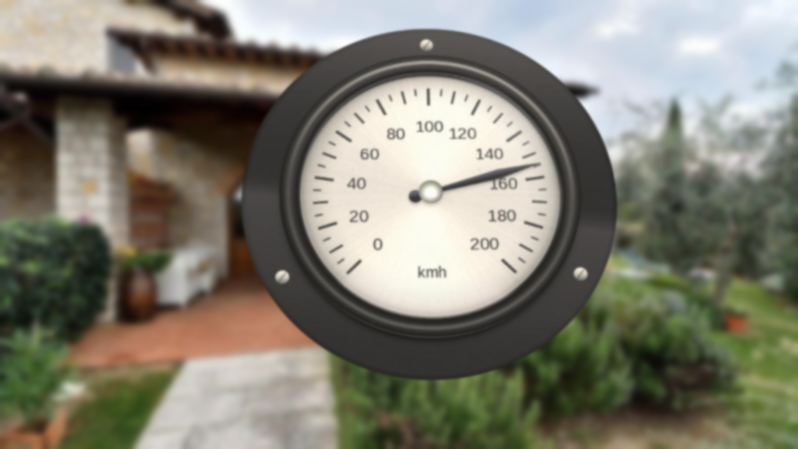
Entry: 155 km/h
